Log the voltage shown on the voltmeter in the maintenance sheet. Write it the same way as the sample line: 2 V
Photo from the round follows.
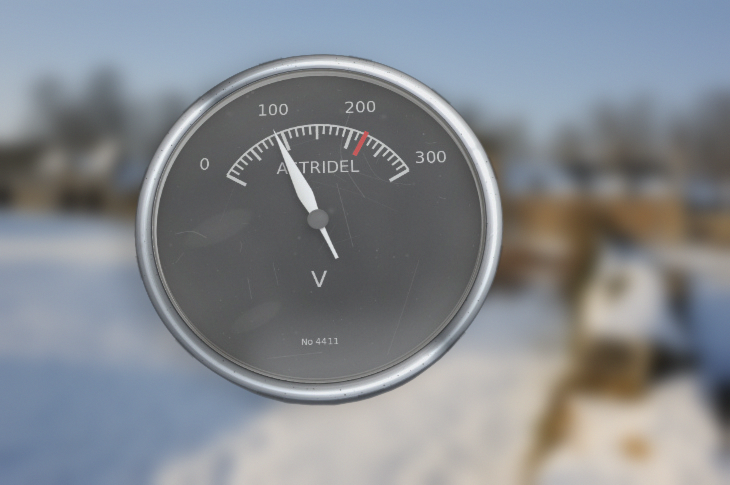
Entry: 90 V
